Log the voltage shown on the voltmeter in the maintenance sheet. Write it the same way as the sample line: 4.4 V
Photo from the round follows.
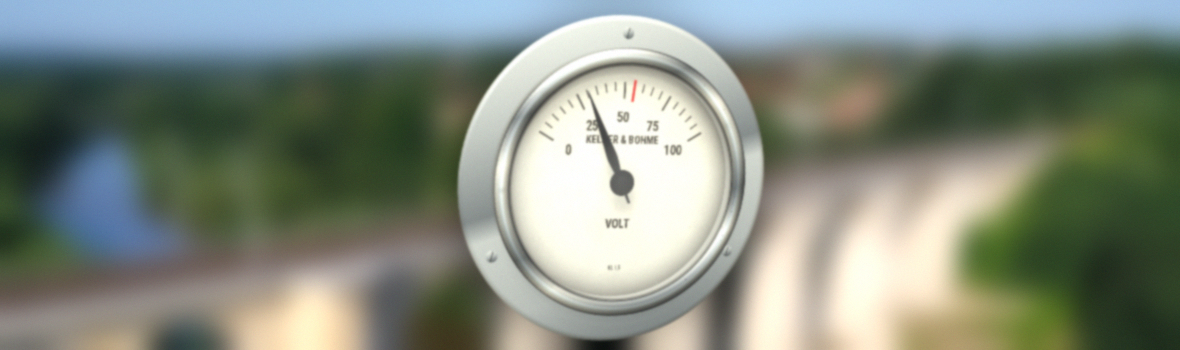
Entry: 30 V
